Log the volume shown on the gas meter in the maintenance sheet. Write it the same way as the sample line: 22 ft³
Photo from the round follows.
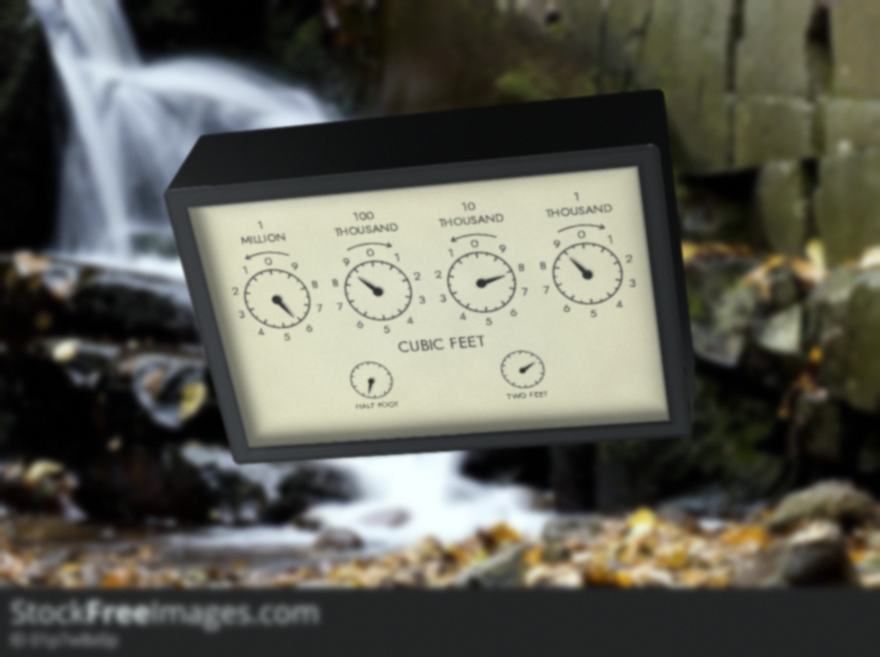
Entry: 587900 ft³
